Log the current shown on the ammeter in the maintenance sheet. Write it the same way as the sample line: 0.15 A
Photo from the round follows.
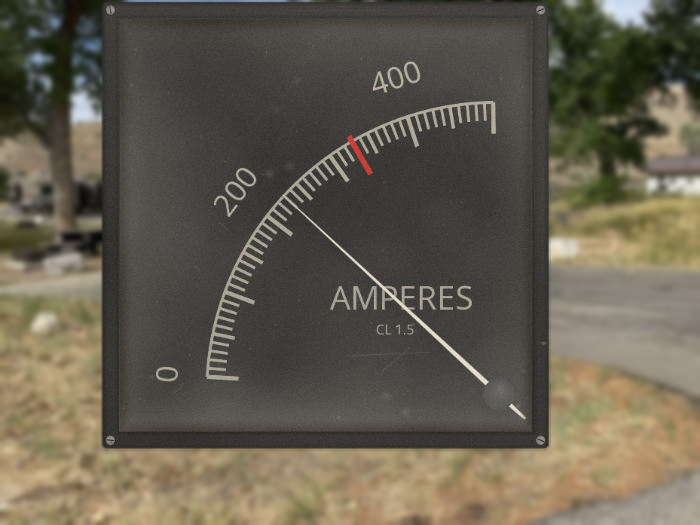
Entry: 230 A
